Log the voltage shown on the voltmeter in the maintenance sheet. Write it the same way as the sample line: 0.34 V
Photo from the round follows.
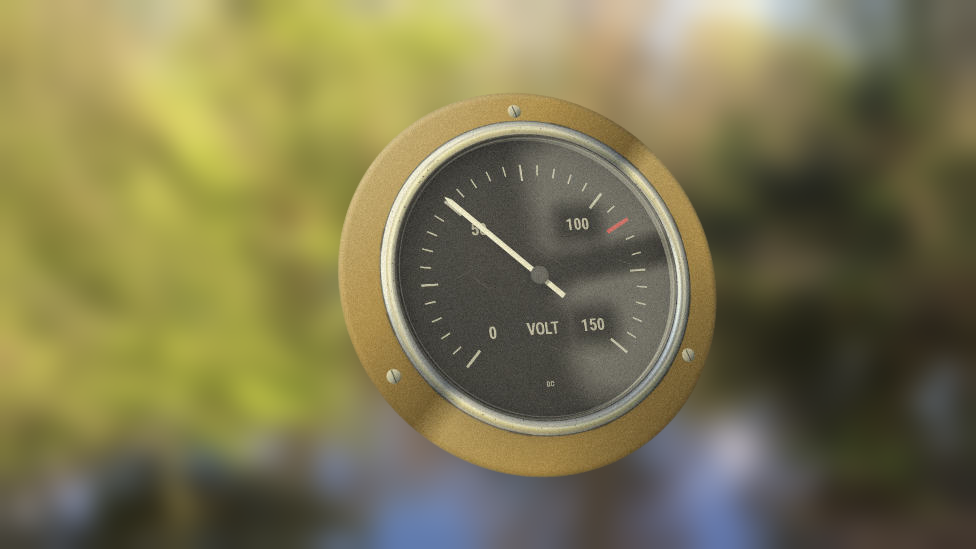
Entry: 50 V
